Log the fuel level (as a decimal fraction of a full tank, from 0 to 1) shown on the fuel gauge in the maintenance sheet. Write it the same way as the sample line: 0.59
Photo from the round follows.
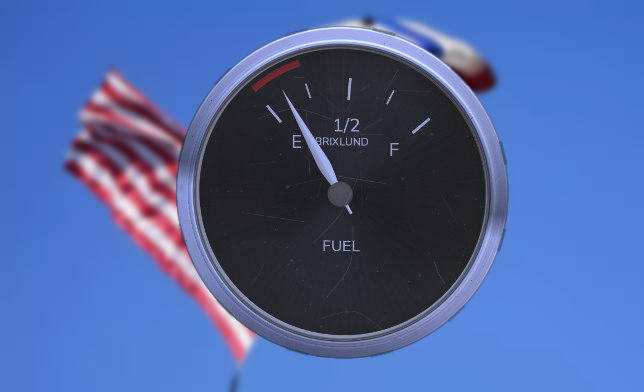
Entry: 0.125
